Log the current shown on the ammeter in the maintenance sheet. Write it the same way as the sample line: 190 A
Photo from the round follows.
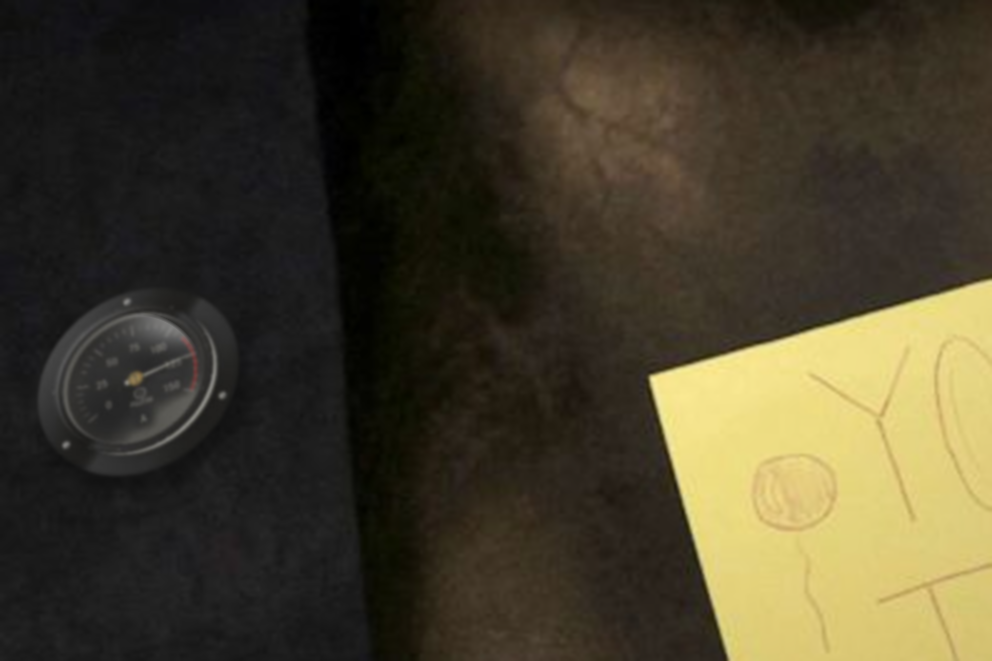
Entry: 125 A
